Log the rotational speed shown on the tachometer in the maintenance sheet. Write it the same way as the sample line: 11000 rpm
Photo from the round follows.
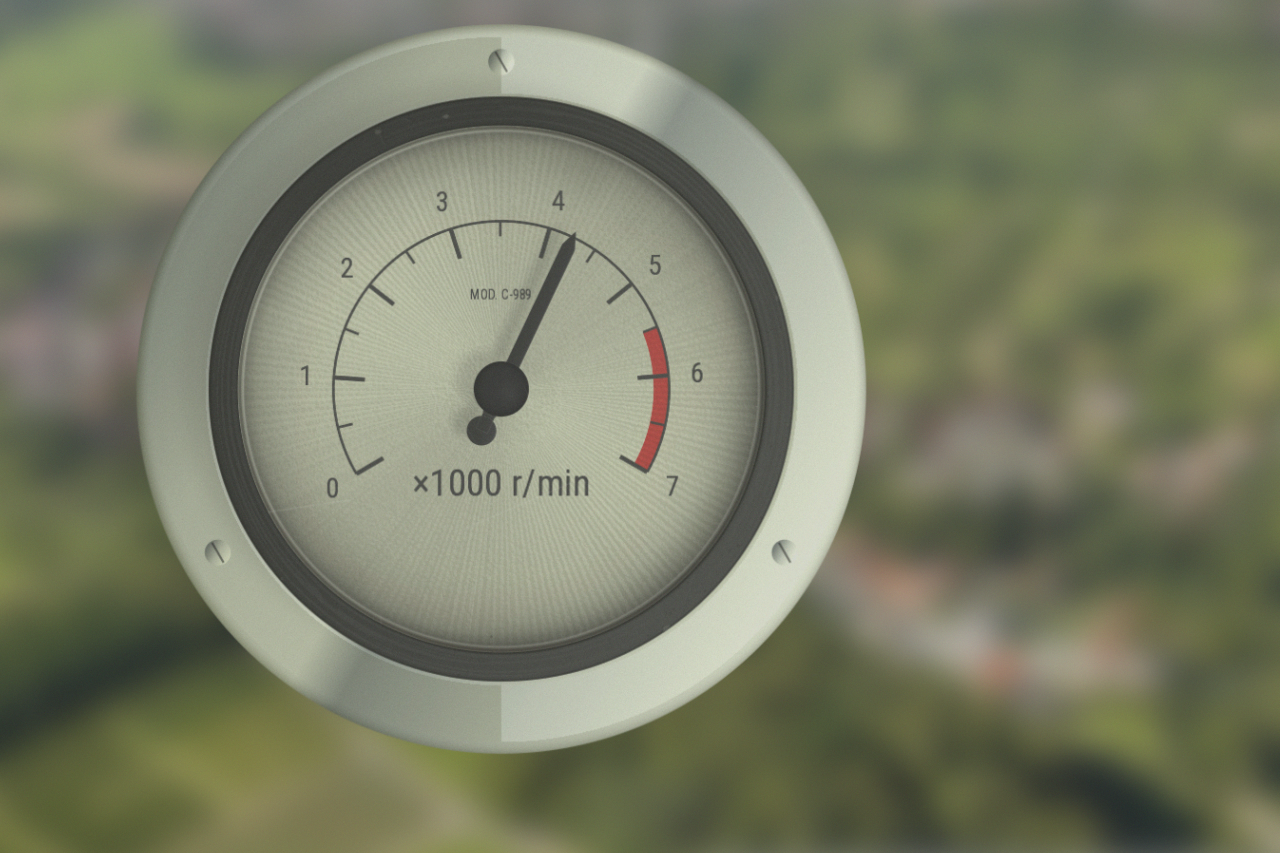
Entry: 4250 rpm
